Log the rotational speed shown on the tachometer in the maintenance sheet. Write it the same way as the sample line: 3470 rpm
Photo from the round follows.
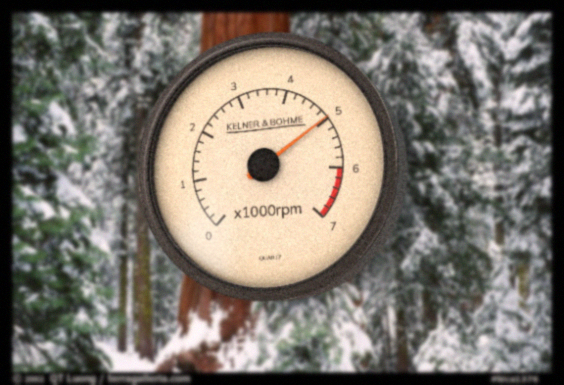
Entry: 5000 rpm
